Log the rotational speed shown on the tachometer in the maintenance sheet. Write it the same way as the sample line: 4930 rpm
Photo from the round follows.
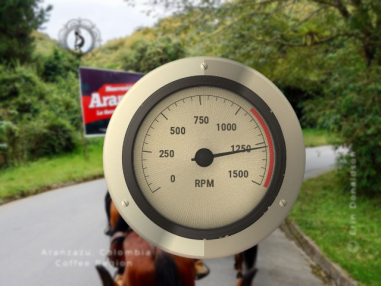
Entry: 1275 rpm
